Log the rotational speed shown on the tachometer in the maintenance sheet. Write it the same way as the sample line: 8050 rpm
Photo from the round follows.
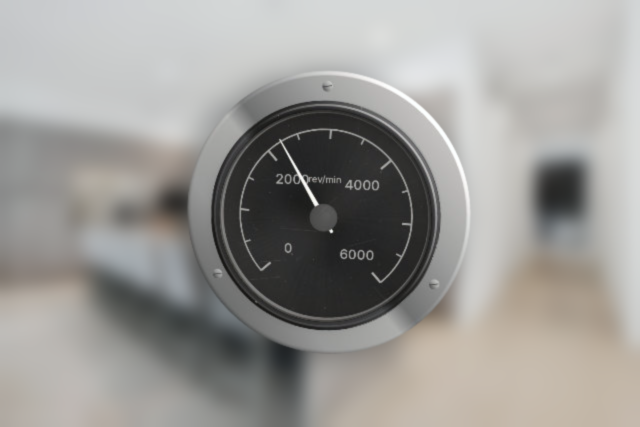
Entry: 2250 rpm
